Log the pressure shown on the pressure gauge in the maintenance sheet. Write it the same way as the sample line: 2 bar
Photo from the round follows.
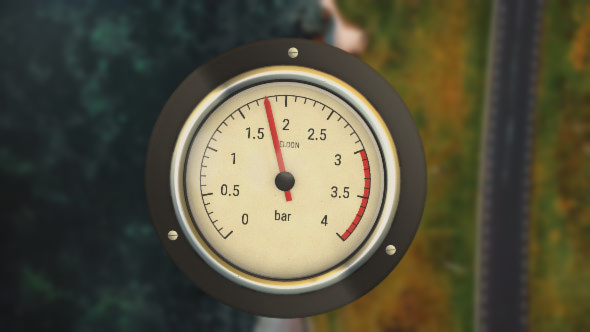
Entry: 1.8 bar
